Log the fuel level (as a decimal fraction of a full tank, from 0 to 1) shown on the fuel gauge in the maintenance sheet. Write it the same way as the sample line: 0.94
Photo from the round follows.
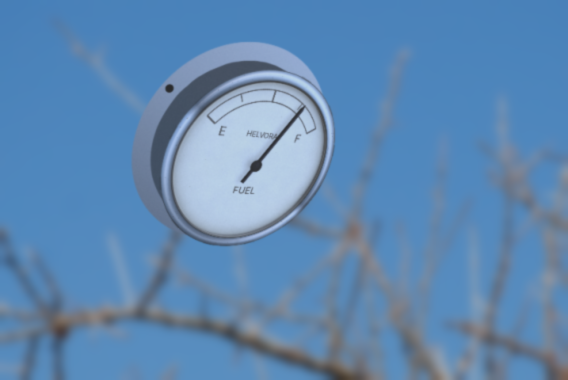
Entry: 0.75
